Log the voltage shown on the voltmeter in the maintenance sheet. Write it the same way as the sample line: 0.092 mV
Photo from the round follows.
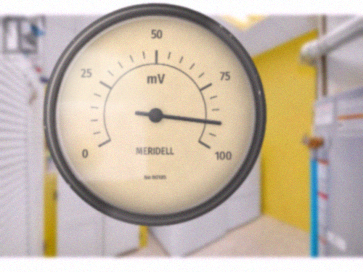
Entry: 90 mV
